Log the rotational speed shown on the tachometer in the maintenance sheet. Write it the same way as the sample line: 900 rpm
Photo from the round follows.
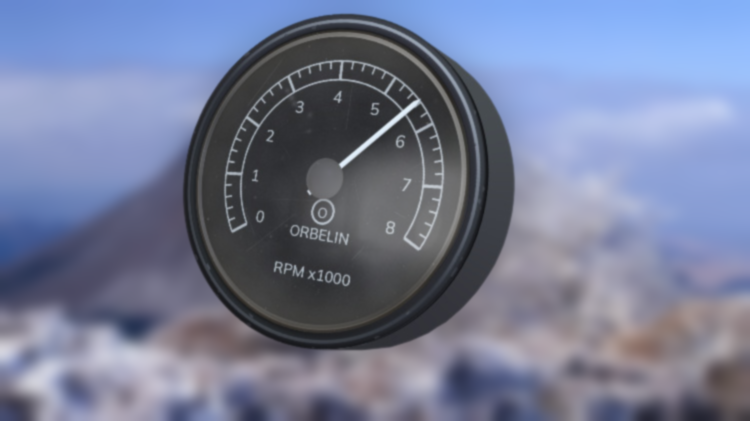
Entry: 5600 rpm
